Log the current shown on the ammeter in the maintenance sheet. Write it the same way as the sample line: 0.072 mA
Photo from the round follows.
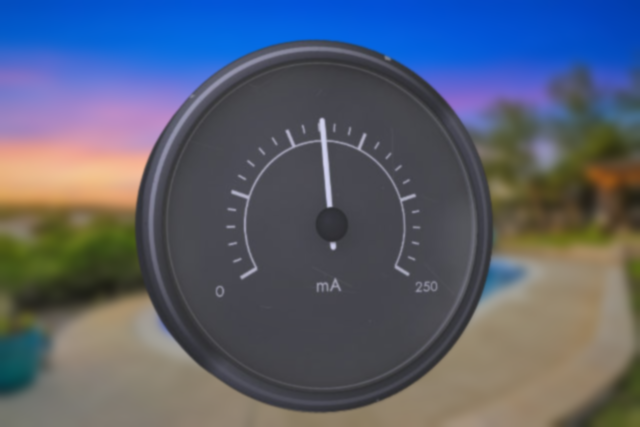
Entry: 120 mA
